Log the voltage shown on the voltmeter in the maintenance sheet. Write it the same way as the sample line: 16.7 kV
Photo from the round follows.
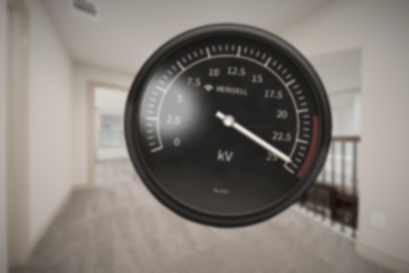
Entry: 24.5 kV
